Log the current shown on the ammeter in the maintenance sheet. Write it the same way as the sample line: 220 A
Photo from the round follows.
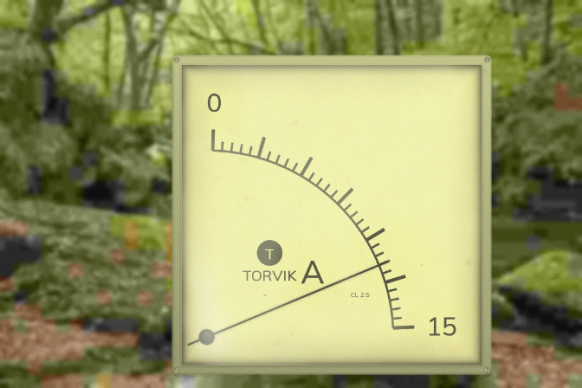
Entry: 11.5 A
